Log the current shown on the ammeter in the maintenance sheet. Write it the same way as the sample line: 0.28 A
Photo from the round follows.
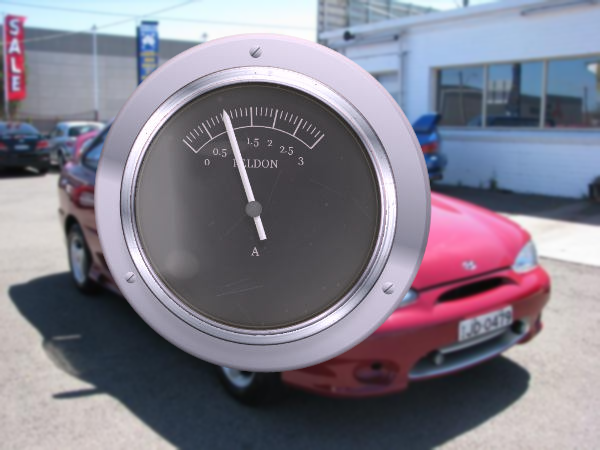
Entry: 1 A
